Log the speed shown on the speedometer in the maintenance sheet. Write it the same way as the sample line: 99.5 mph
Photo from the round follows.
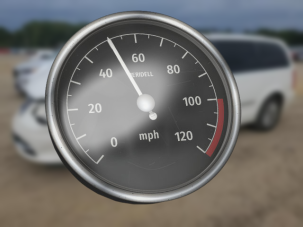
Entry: 50 mph
